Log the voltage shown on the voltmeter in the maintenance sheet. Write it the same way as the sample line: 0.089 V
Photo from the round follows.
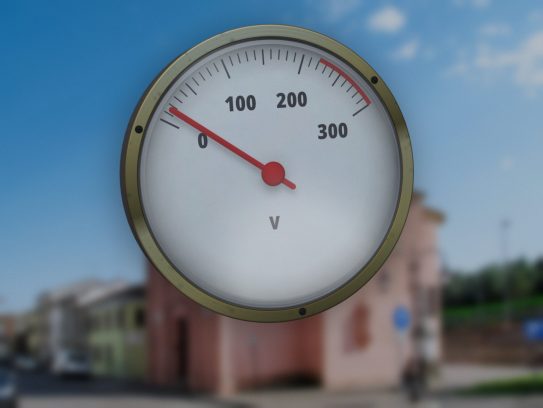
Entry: 15 V
